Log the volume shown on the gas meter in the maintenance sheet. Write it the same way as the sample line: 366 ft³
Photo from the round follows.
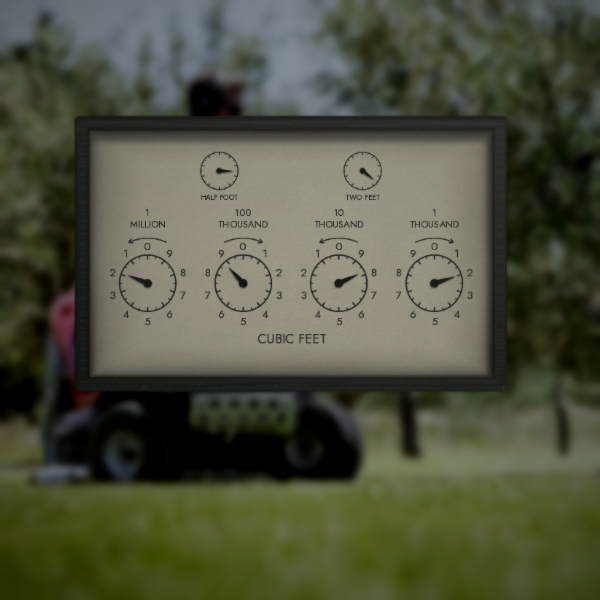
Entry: 188200 ft³
